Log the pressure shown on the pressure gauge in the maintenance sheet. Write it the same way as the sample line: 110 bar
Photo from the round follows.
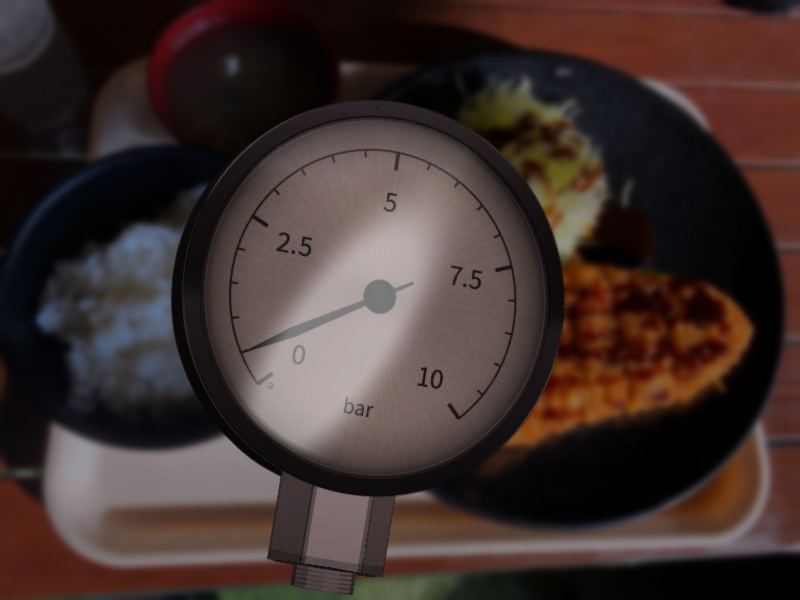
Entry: 0.5 bar
